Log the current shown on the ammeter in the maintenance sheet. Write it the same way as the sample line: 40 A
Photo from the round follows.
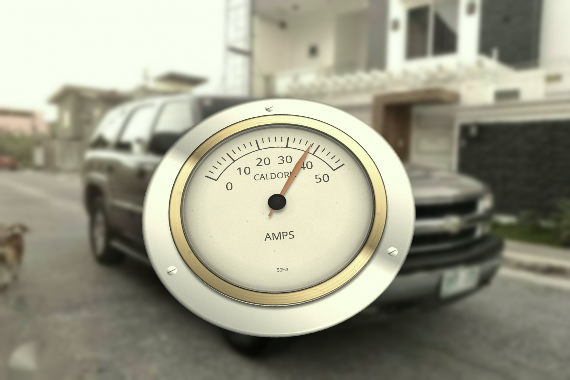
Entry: 38 A
